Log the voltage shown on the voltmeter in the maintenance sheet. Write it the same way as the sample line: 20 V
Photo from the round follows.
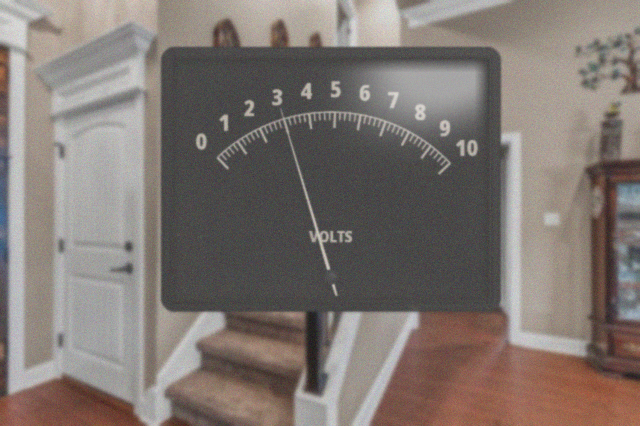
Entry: 3 V
